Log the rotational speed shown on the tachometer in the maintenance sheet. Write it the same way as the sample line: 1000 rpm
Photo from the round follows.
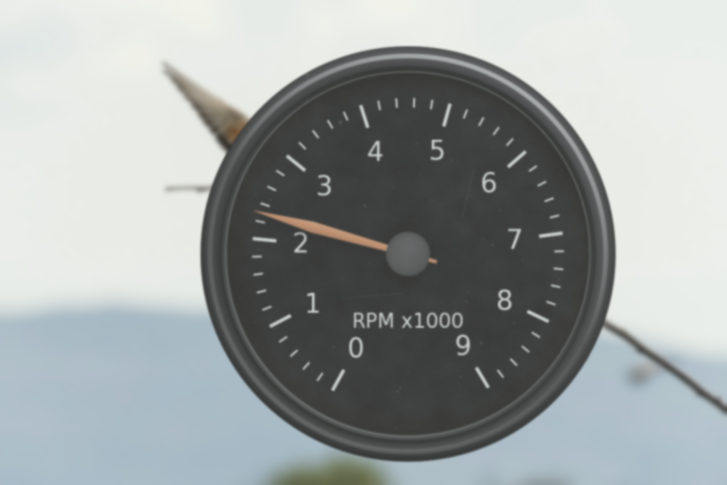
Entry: 2300 rpm
